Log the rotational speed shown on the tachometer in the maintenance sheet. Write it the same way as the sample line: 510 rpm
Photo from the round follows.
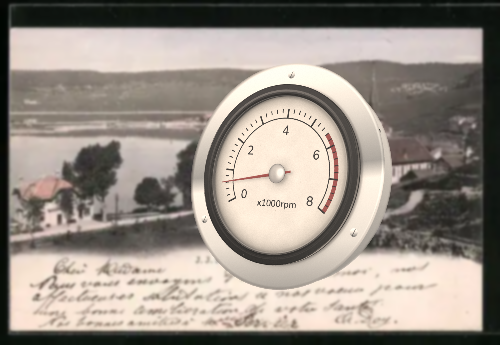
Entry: 600 rpm
